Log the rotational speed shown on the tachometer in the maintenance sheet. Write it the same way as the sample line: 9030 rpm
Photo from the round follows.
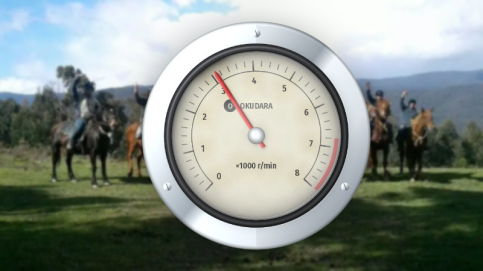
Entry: 3100 rpm
